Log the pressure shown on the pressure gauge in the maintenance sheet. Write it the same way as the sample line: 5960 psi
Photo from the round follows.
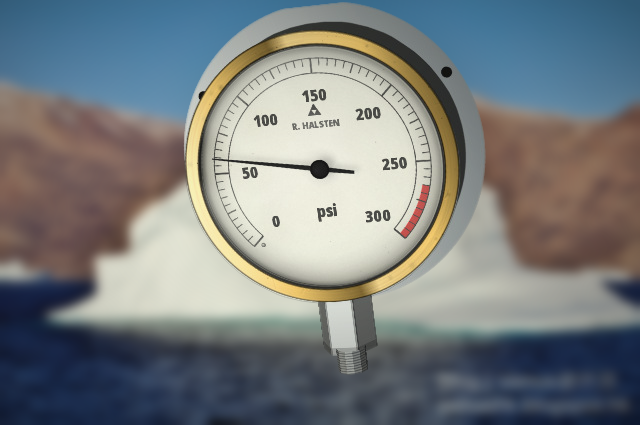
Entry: 60 psi
